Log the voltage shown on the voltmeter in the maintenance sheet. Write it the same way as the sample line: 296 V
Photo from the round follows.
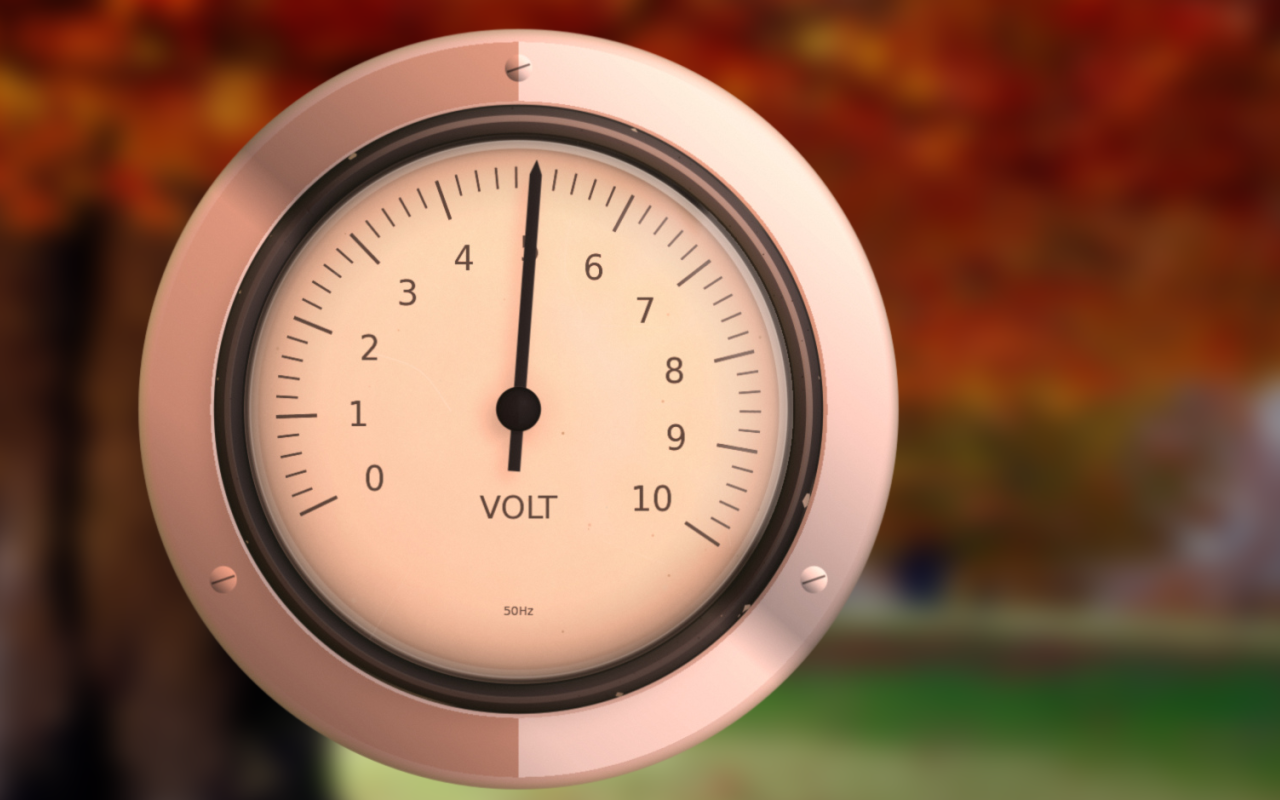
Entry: 5 V
